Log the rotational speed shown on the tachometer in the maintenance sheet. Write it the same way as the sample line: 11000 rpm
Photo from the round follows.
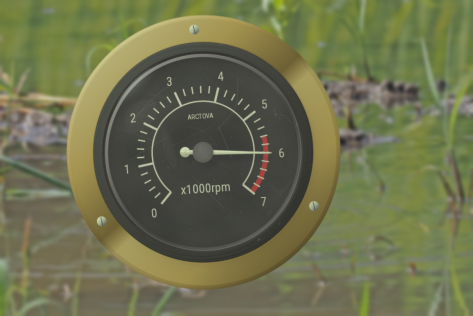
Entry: 6000 rpm
